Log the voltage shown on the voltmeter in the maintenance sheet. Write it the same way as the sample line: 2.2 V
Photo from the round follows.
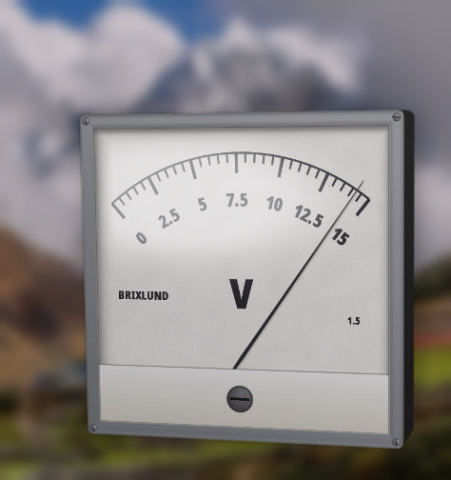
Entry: 14.25 V
